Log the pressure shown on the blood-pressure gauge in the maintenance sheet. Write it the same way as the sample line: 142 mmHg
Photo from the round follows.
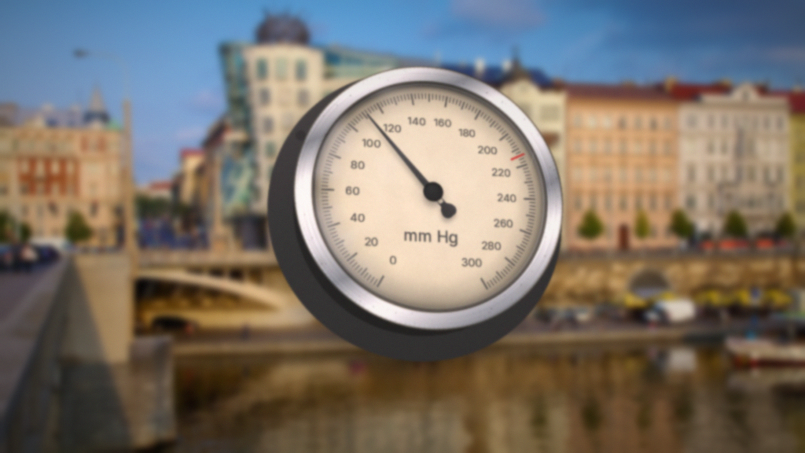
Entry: 110 mmHg
